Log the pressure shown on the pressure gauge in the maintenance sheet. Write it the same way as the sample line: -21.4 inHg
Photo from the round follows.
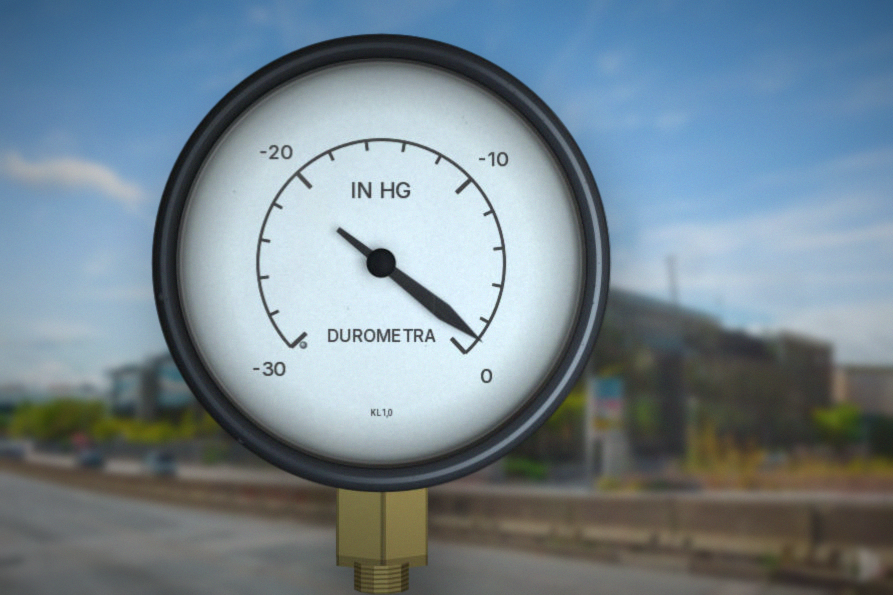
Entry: -1 inHg
